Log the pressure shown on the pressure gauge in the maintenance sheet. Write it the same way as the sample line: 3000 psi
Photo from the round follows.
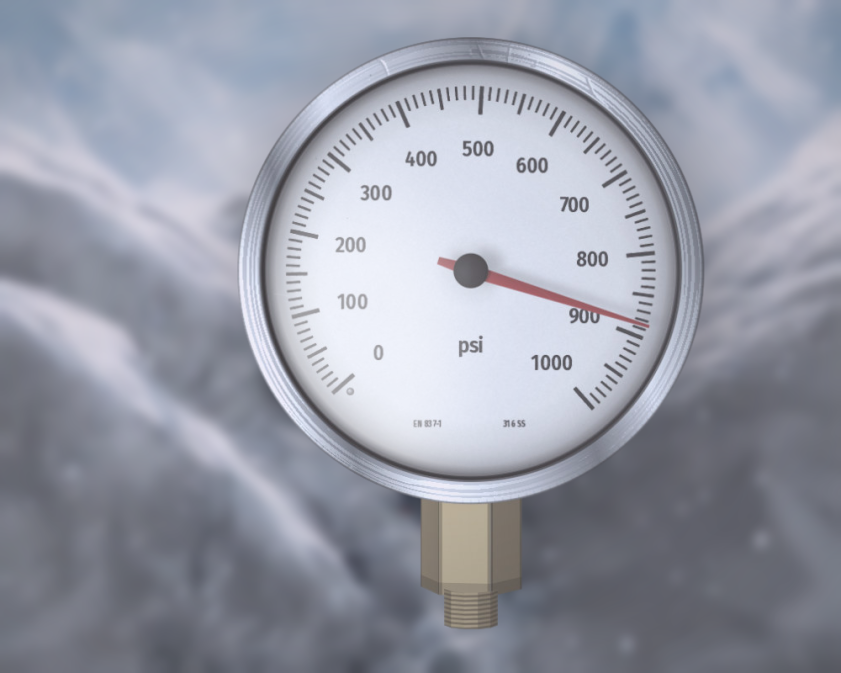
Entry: 885 psi
